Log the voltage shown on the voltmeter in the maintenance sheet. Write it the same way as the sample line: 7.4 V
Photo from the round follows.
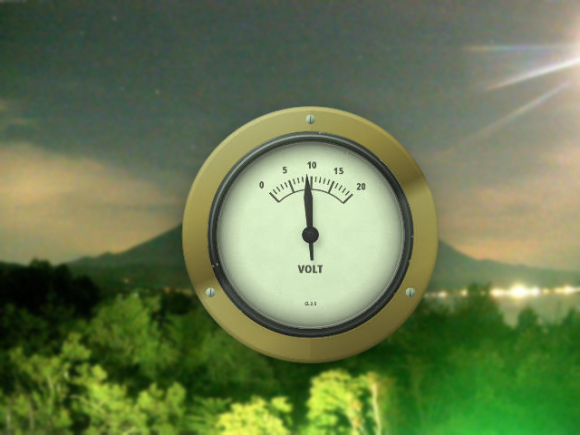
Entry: 9 V
